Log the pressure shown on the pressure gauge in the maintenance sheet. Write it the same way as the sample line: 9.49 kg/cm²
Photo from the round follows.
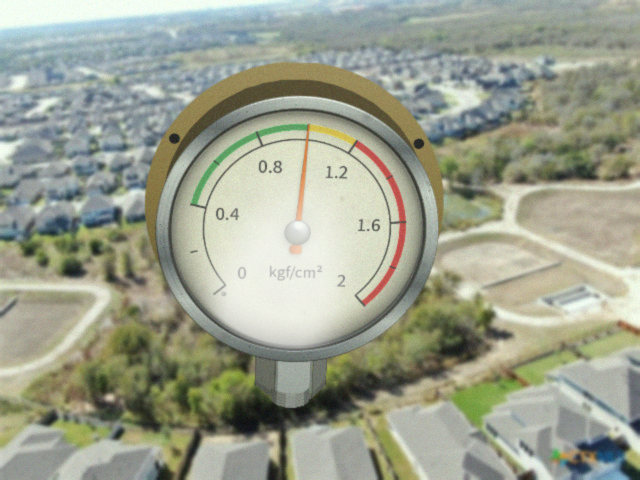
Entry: 1 kg/cm²
